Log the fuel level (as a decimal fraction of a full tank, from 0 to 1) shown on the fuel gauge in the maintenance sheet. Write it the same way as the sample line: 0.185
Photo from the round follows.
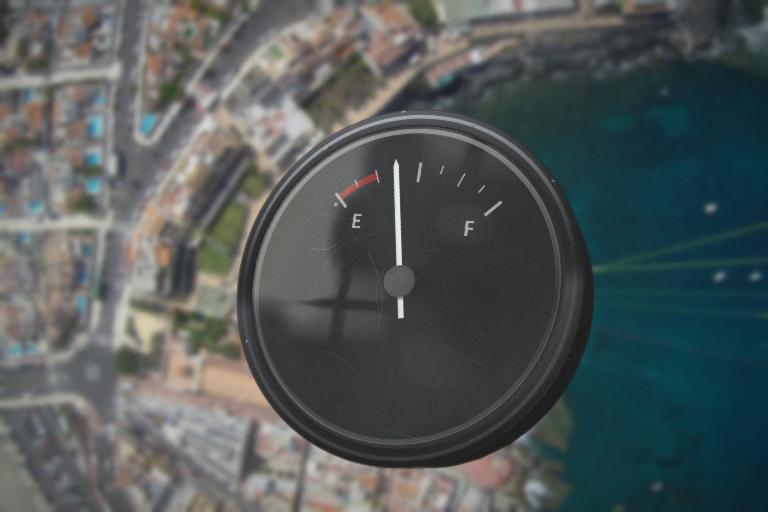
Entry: 0.375
